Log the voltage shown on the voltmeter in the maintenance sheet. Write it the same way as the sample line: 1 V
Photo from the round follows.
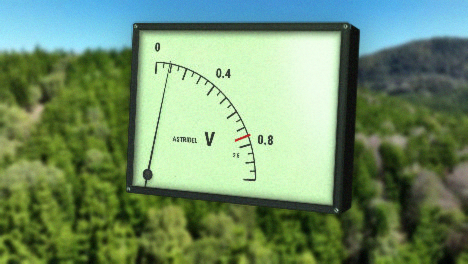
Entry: 0.1 V
